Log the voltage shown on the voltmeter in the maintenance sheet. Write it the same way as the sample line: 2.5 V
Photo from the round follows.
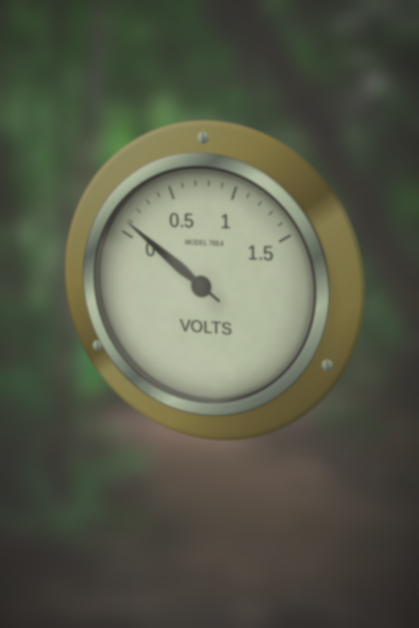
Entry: 0.1 V
